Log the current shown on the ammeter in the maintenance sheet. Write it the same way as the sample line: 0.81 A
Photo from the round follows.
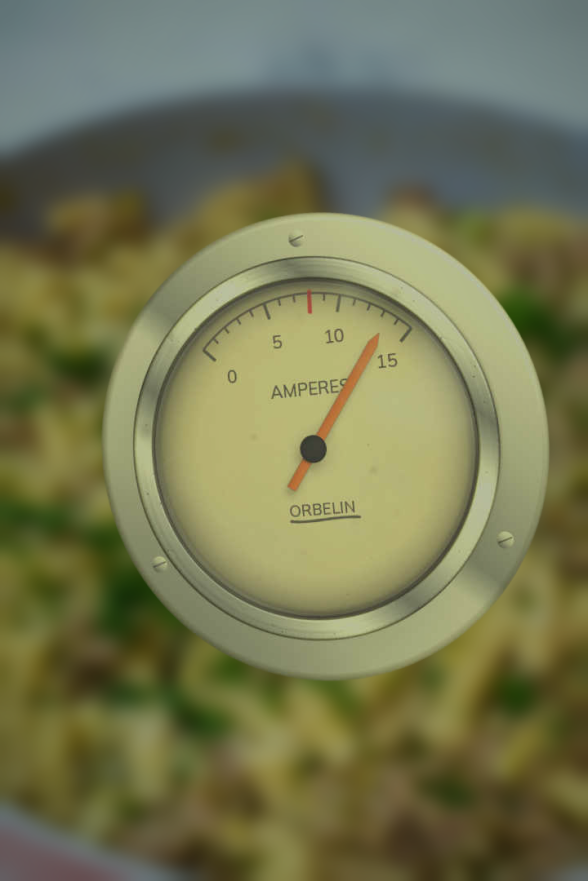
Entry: 13.5 A
